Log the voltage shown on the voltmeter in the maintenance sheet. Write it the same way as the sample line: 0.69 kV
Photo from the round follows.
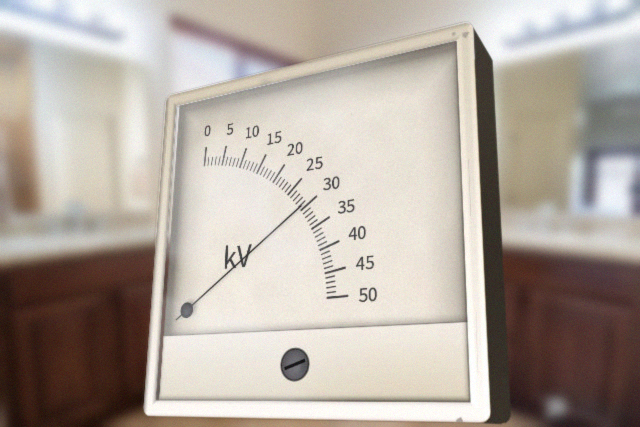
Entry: 30 kV
